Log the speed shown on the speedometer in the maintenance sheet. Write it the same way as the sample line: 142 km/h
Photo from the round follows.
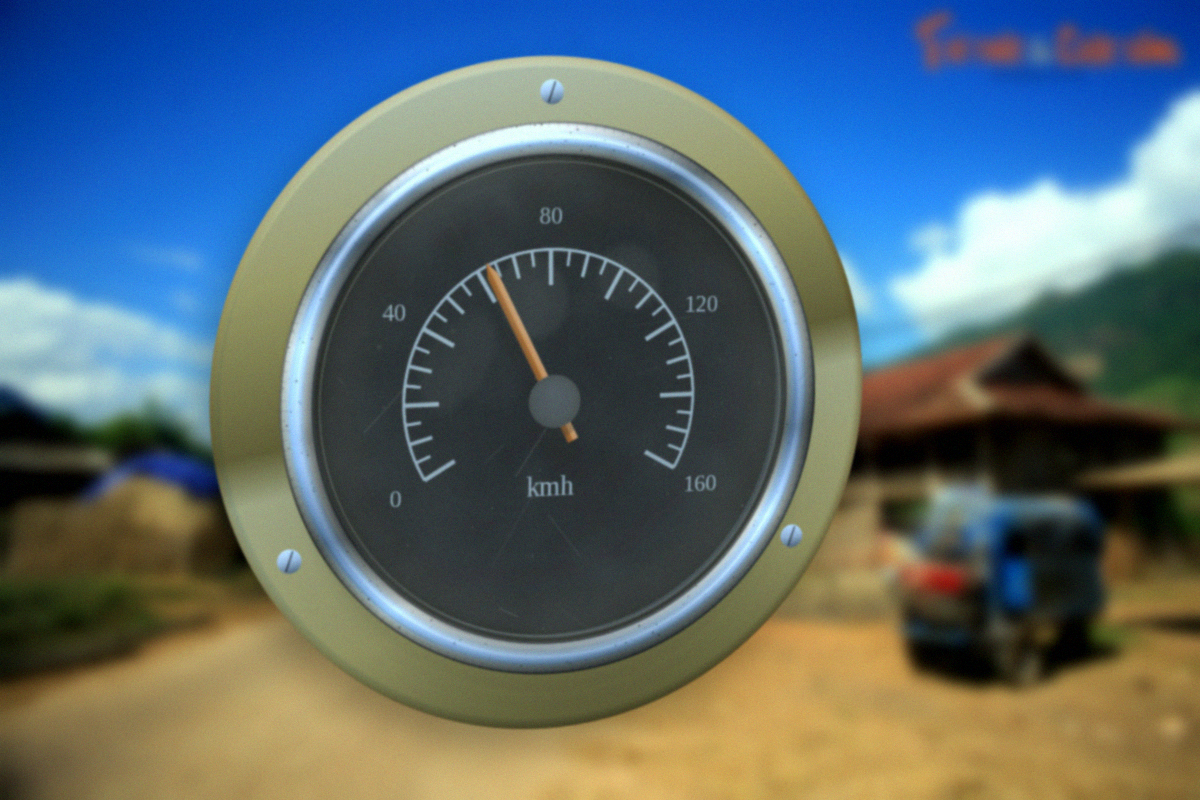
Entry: 62.5 km/h
